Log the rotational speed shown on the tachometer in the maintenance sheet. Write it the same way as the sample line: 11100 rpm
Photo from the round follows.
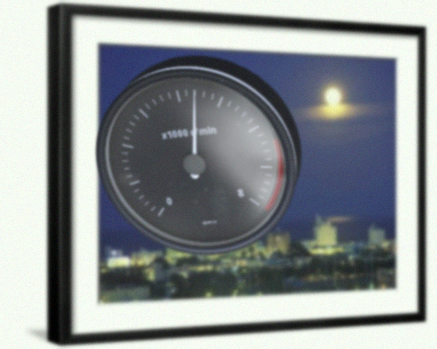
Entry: 4400 rpm
